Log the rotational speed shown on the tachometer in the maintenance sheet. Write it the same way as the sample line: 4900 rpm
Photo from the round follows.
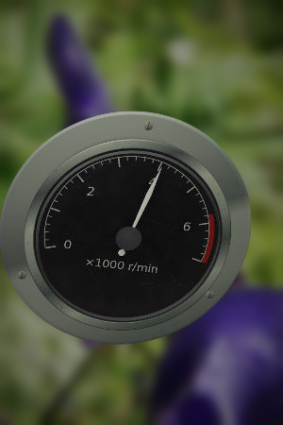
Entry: 4000 rpm
